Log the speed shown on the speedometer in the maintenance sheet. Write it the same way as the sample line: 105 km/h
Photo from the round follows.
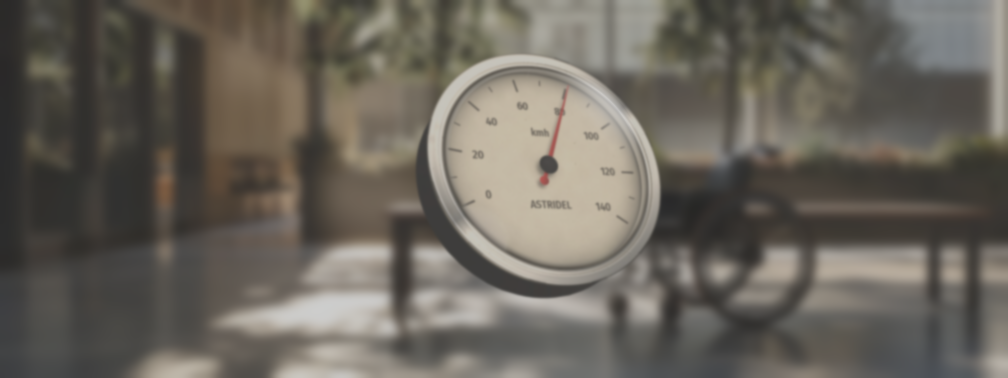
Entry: 80 km/h
